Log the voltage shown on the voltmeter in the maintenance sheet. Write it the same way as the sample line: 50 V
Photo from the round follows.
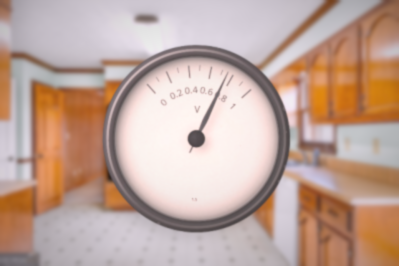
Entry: 0.75 V
